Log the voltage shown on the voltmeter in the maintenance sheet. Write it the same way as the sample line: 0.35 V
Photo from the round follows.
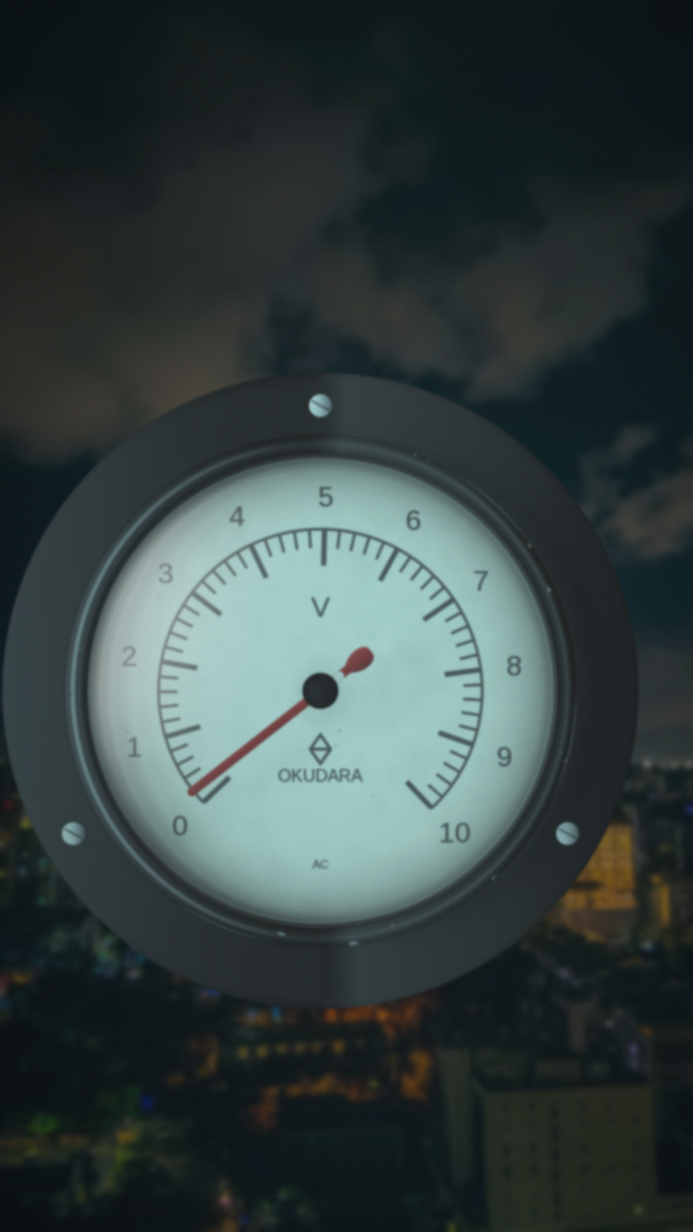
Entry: 0.2 V
